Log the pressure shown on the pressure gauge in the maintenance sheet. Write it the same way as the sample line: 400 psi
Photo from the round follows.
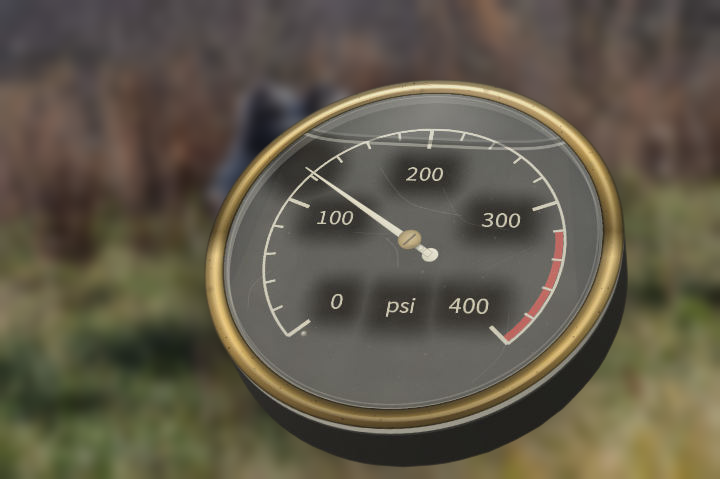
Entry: 120 psi
